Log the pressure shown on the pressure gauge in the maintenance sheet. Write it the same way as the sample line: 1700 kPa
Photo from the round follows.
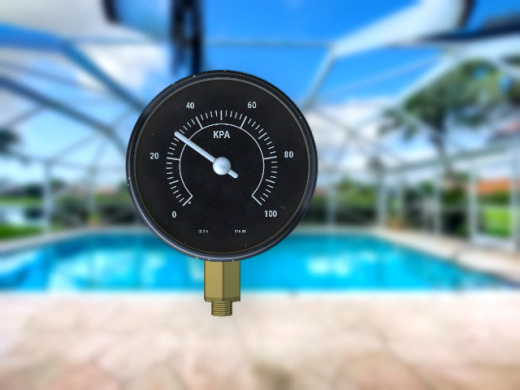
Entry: 30 kPa
